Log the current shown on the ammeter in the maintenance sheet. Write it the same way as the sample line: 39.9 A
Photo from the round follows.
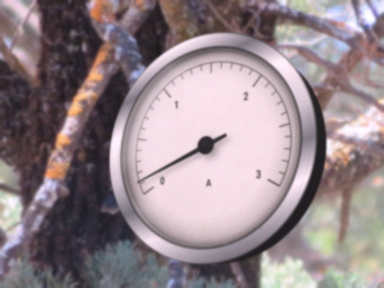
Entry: 0.1 A
